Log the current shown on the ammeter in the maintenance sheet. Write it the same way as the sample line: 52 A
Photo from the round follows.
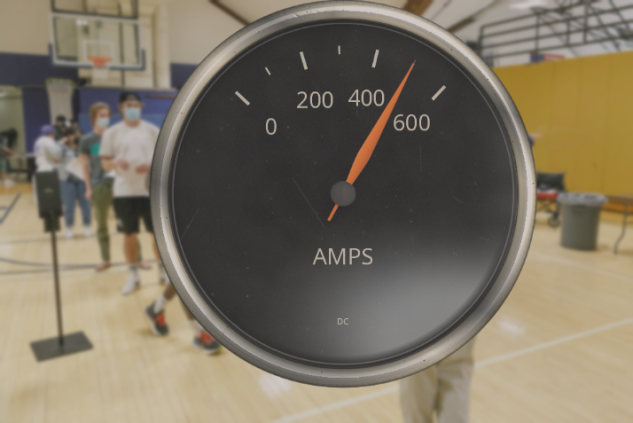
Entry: 500 A
